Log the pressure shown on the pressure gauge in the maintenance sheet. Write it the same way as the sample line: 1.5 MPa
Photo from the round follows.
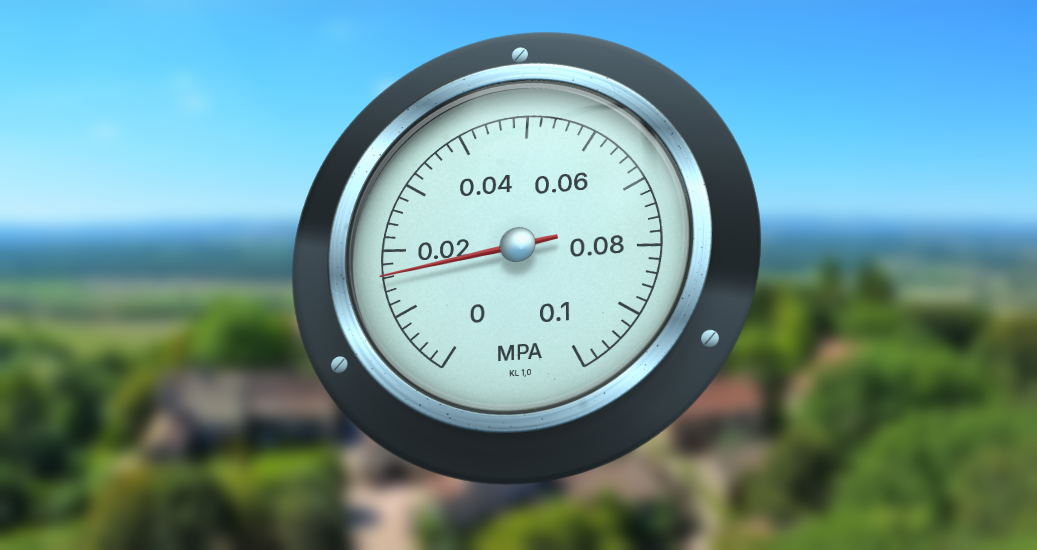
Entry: 0.016 MPa
